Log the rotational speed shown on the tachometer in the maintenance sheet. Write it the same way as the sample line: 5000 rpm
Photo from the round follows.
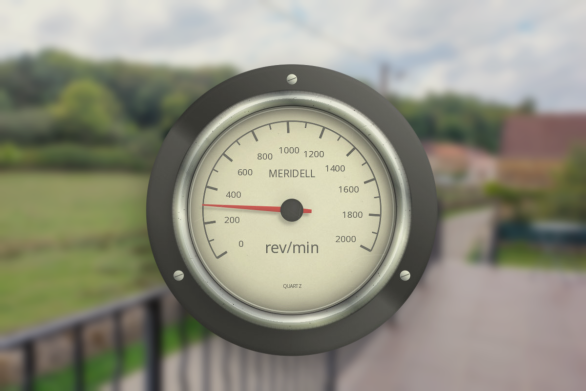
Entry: 300 rpm
